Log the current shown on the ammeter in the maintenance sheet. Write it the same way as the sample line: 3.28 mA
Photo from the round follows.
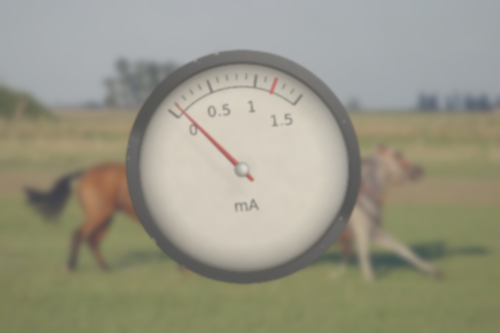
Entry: 0.1 mA
